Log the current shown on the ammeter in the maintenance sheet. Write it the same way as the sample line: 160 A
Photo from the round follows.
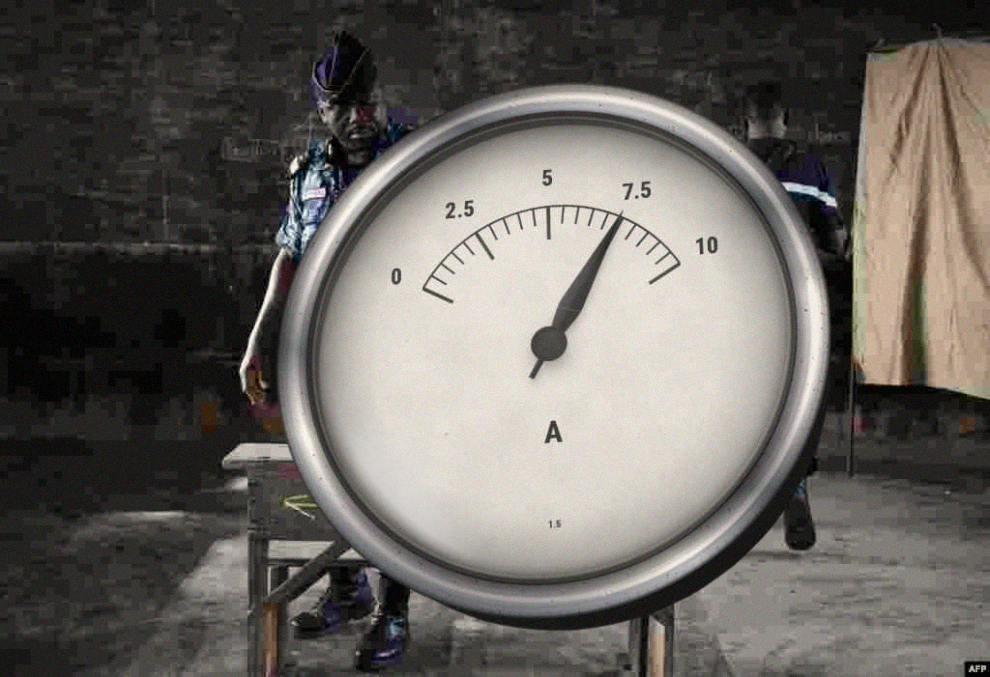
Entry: 7.5 A
